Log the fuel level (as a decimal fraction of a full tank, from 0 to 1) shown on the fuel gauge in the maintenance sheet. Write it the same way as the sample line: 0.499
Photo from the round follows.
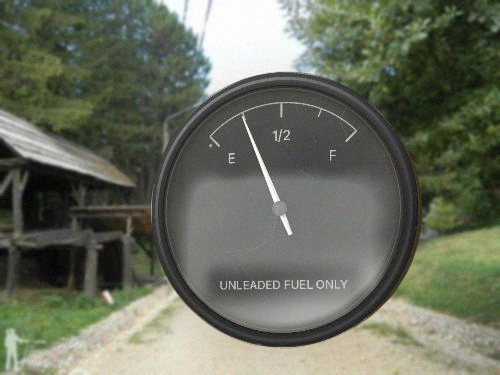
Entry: 0.25
